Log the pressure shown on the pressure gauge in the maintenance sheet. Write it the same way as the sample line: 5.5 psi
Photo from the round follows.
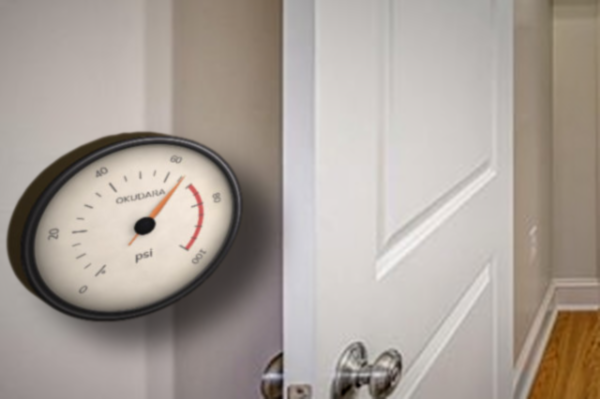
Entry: 65 psi
